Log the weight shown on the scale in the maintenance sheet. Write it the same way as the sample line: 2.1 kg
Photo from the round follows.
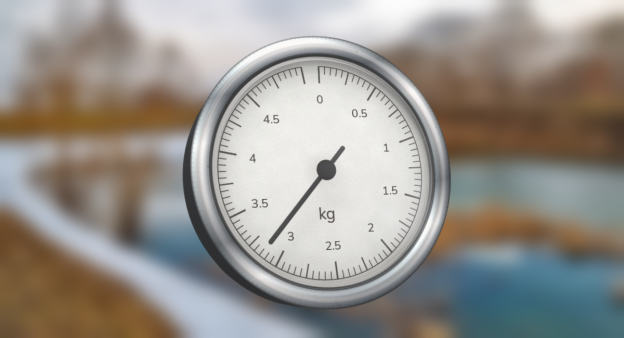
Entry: 3.15 kg
